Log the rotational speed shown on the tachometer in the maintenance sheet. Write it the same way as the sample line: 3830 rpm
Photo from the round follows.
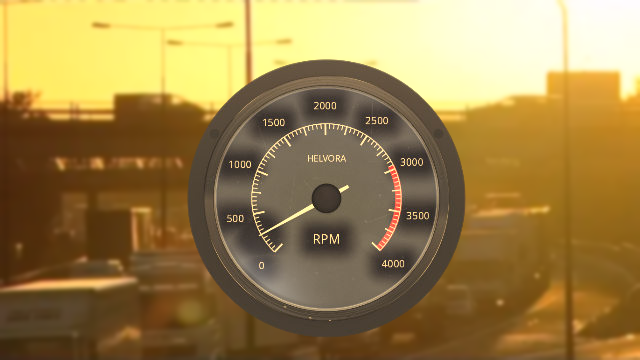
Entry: 250 rpm
